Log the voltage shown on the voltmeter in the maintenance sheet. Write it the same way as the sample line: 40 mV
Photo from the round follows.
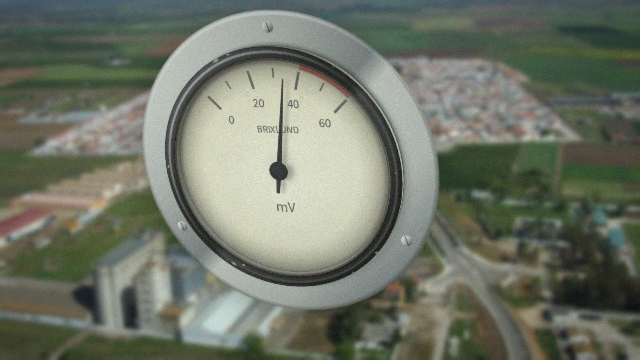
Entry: 35 mV
